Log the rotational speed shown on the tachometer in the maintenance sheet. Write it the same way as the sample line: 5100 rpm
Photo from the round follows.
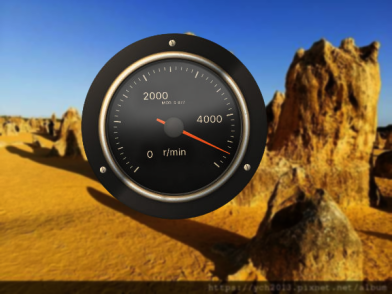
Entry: 4700 rpm
